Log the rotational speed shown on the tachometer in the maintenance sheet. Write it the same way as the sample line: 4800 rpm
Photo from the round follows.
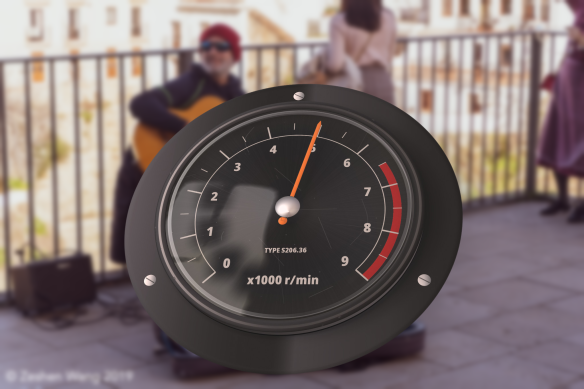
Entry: 5000 rpm
